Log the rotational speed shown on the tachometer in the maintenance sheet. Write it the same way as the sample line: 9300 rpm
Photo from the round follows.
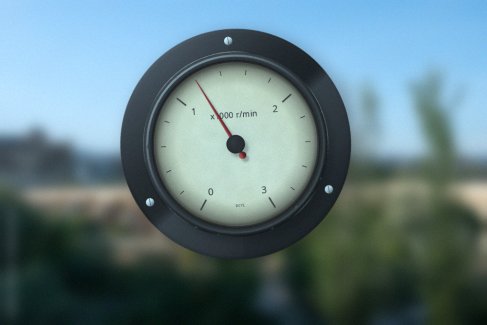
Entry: 1200 rpm
